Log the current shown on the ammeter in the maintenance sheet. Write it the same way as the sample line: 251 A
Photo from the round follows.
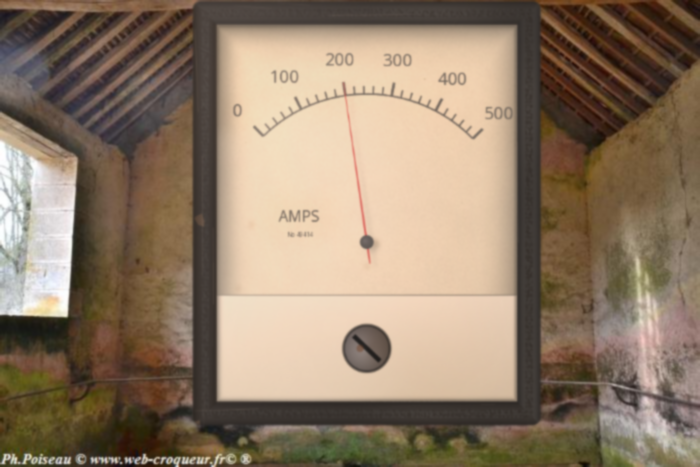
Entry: 200 A
